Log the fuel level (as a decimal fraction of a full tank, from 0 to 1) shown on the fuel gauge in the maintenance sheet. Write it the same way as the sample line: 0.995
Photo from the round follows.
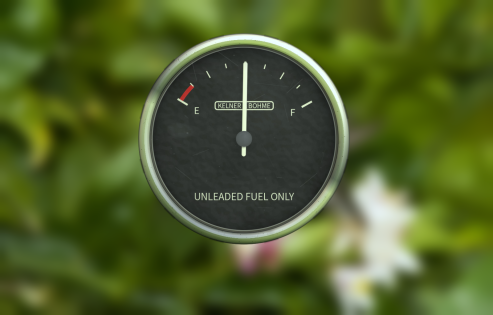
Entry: 0.5
